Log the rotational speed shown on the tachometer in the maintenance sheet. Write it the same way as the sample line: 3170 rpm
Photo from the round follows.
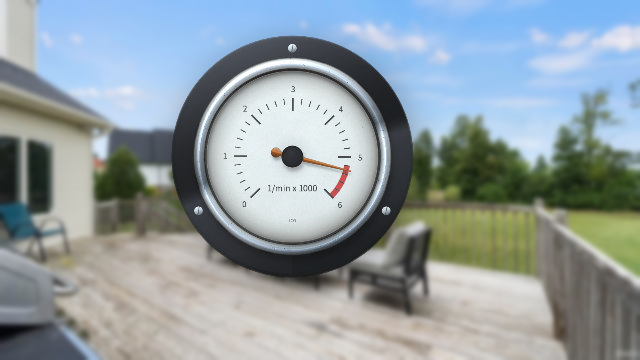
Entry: 5300 rpm
